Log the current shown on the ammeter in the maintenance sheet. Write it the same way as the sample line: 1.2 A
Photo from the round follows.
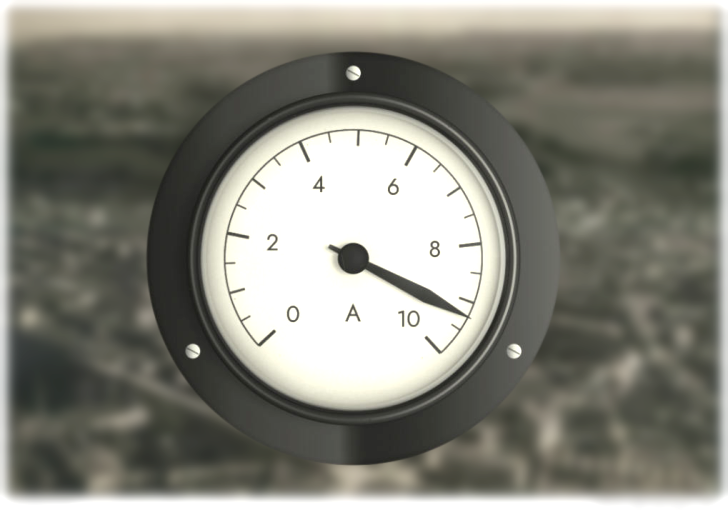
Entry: 9.25 A
